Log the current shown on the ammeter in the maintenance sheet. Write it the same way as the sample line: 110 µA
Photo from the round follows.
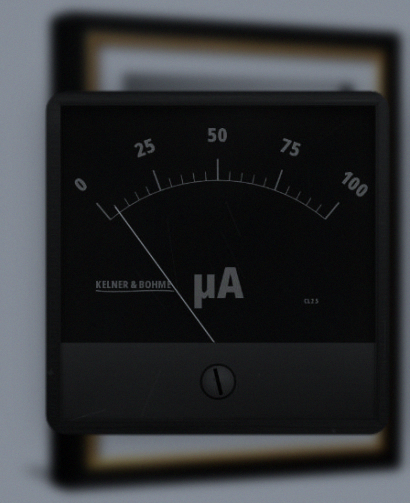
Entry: 5 µA
